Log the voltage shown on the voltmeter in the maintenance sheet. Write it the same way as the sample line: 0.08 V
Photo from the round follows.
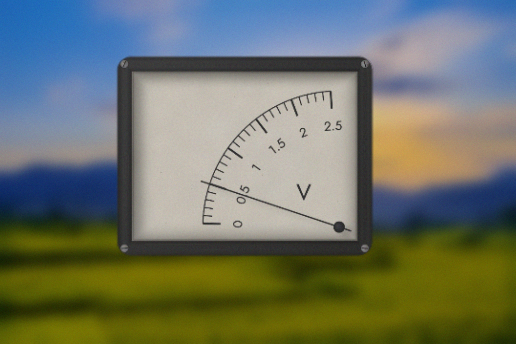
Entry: 0.5 V
